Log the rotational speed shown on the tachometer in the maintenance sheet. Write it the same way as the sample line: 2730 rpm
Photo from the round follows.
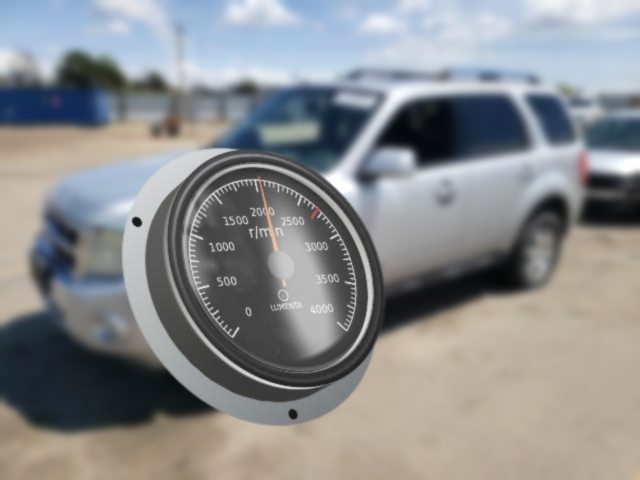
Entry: 2000 rpm
